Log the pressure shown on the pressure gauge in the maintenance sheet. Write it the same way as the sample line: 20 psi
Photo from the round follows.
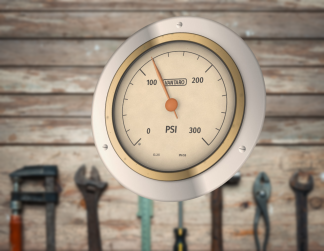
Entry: 120 psi
